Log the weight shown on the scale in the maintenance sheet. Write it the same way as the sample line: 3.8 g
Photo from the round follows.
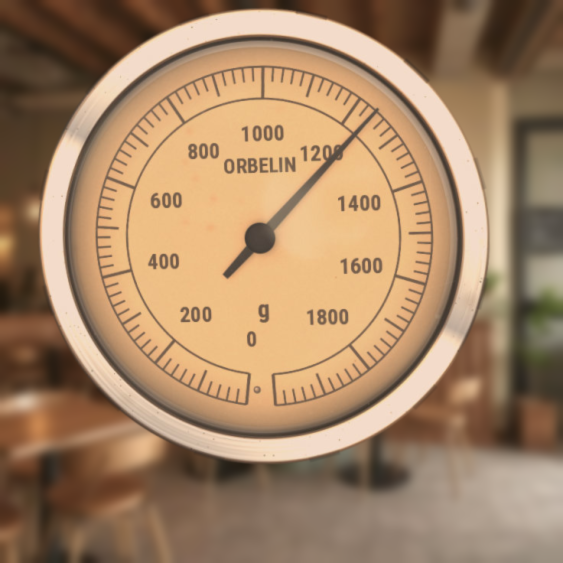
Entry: 1240 g
